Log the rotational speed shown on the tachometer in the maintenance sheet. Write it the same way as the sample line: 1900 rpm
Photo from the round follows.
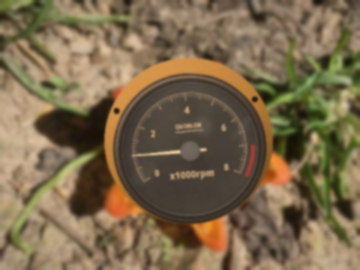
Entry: 1000 rpm
